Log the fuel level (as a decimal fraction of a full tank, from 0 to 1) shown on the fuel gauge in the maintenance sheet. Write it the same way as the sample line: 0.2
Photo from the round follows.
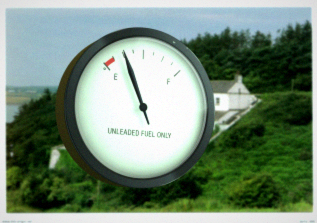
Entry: 0.25
